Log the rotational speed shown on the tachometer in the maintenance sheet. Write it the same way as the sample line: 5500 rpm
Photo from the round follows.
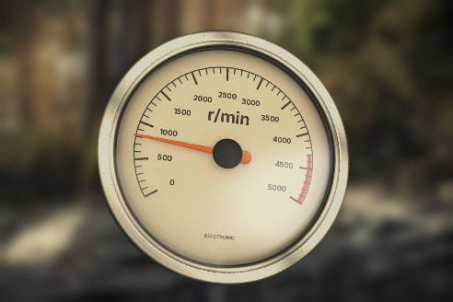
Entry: 800 rpm
